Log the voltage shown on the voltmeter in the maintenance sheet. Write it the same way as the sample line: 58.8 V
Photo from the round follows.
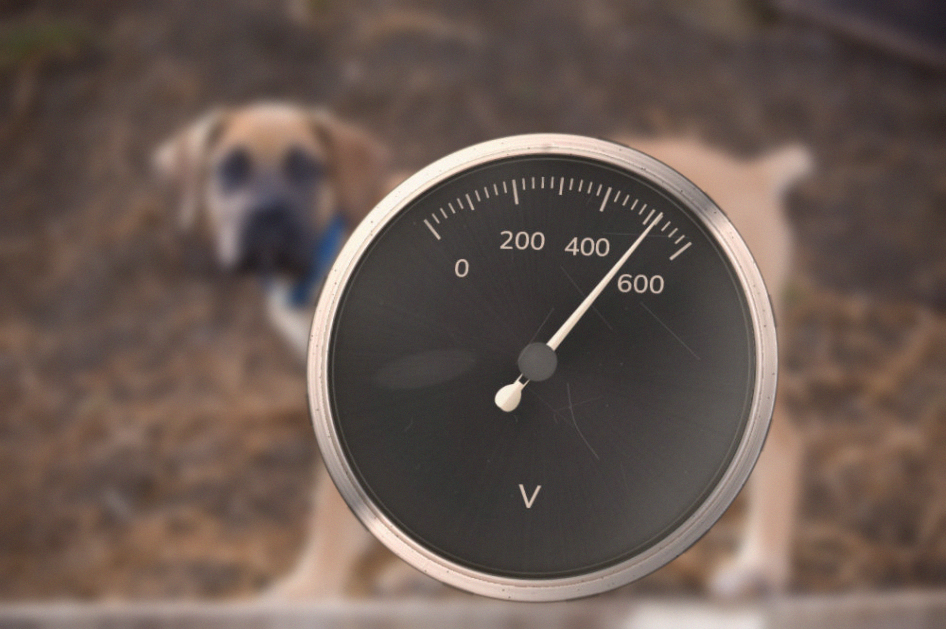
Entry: 520 V
